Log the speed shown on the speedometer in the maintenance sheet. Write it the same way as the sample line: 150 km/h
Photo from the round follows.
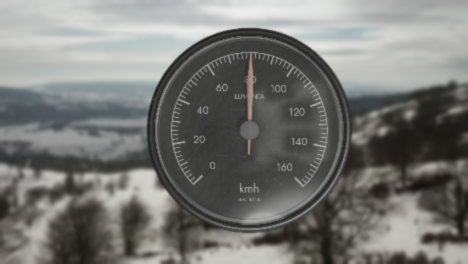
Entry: 80 km/h
